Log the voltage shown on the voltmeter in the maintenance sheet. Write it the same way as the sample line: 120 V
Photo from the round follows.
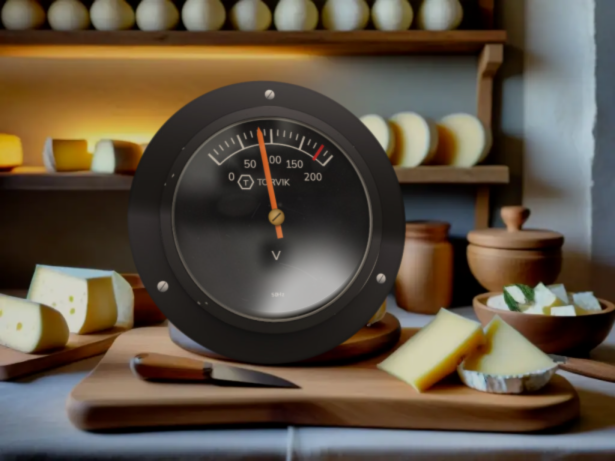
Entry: 80 V
